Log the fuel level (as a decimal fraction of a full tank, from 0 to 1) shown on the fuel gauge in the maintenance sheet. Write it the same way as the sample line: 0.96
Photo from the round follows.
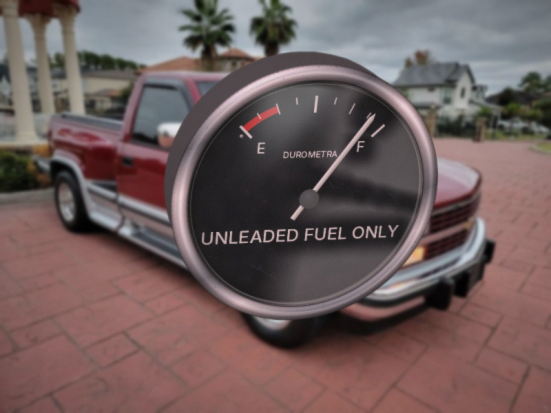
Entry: 0.875
